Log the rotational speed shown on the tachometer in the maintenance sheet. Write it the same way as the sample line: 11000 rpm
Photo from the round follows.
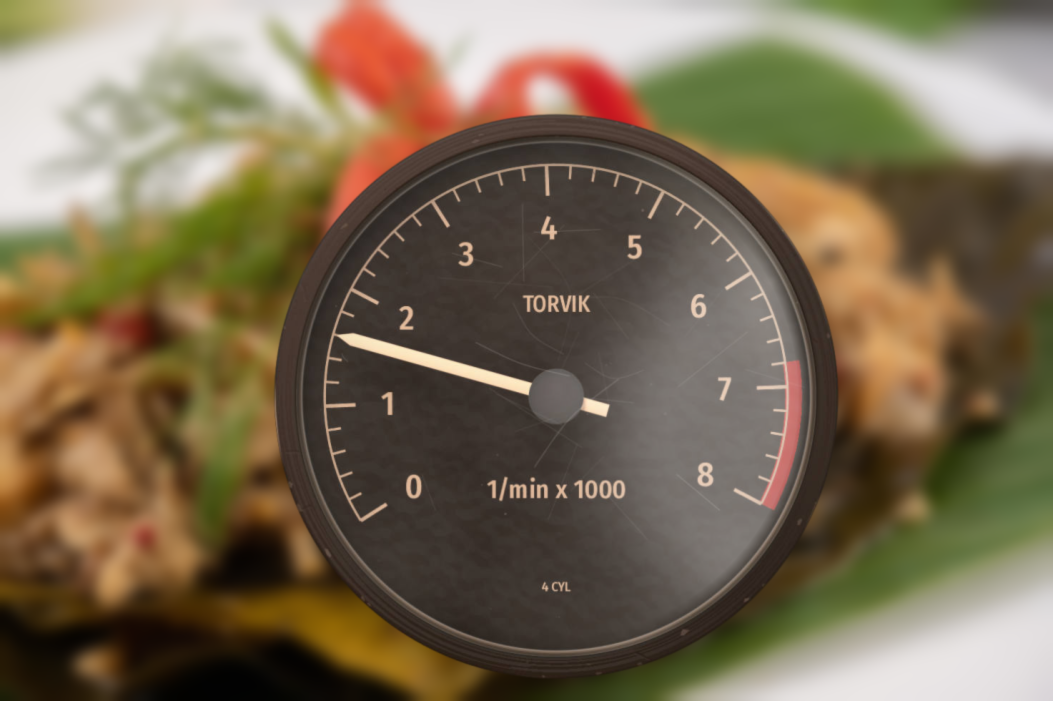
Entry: 1600 rpm
